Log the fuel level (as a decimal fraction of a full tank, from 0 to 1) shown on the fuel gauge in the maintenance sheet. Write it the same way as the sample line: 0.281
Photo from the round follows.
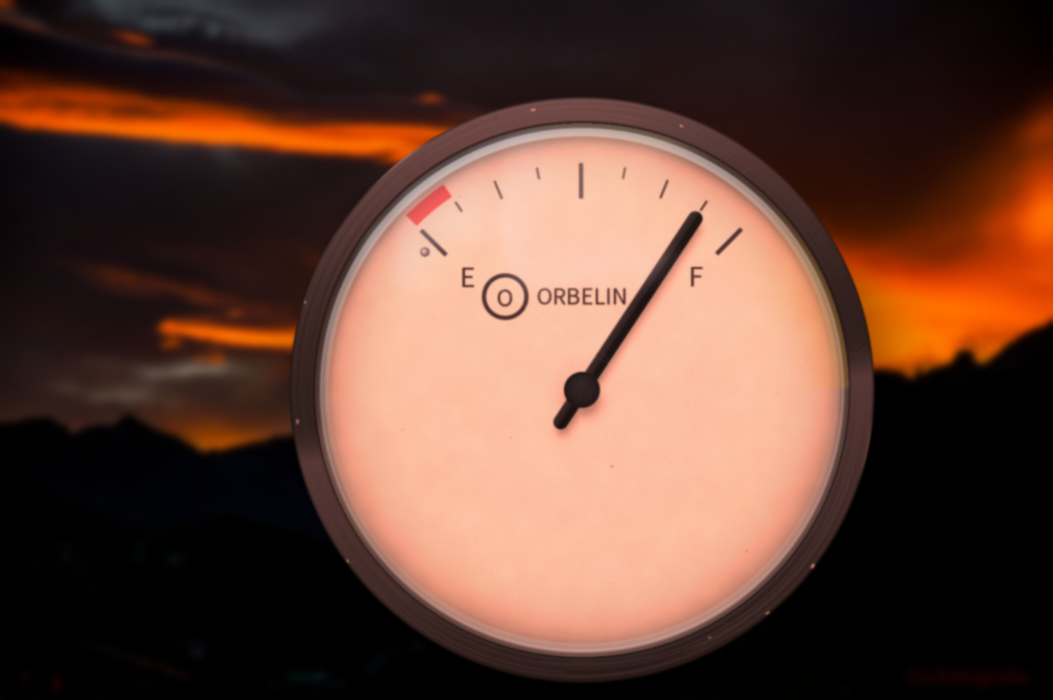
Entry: 0.875
